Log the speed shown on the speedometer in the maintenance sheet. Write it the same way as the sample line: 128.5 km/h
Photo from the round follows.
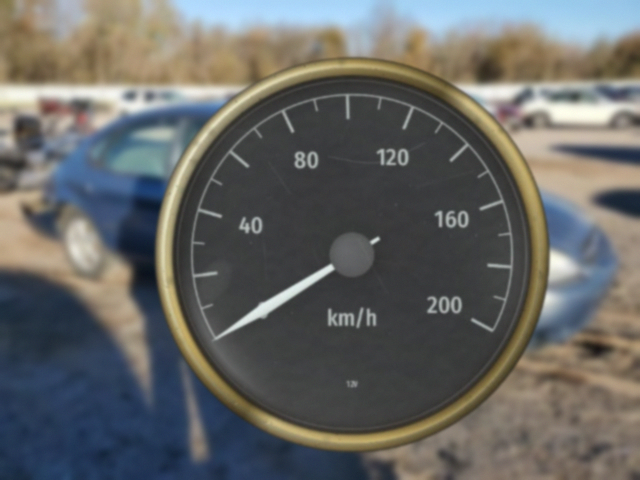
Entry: 0 km/h
